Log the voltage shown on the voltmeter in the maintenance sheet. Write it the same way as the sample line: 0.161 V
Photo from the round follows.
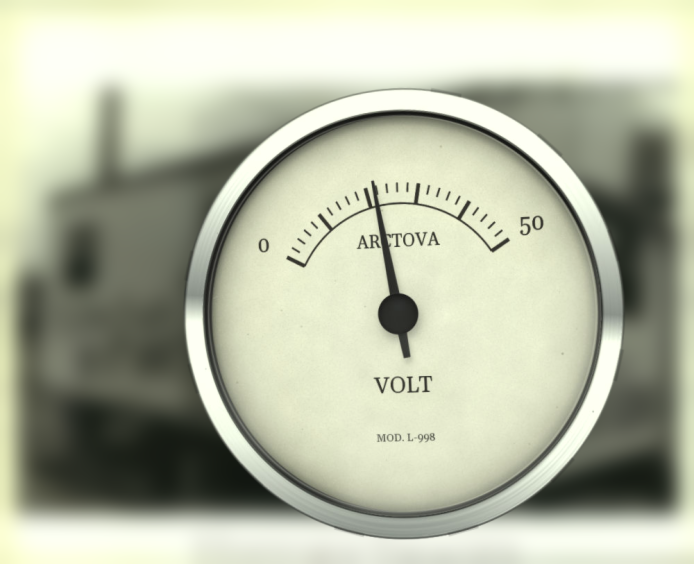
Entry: 22 V
